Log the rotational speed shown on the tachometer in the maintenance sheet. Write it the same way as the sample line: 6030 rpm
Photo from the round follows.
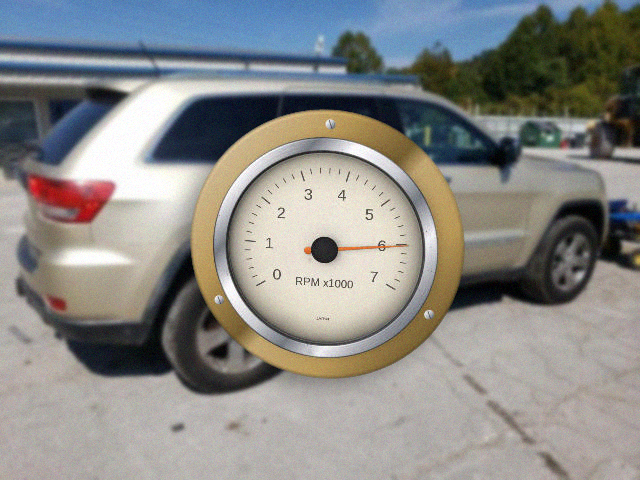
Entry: 6000 rpm
